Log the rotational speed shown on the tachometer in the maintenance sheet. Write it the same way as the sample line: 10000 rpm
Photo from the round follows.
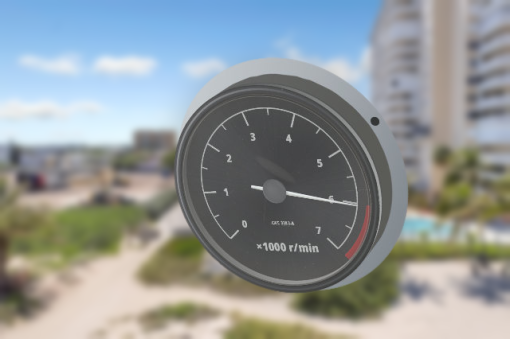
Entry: 6000 rpm
